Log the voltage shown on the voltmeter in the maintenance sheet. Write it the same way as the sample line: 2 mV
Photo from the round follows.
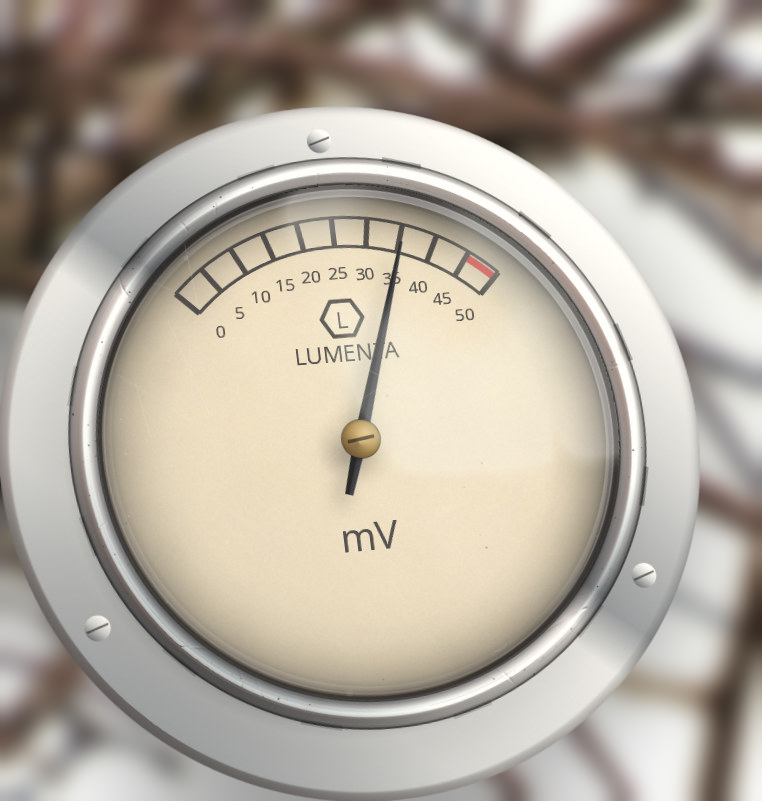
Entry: 35 mV
